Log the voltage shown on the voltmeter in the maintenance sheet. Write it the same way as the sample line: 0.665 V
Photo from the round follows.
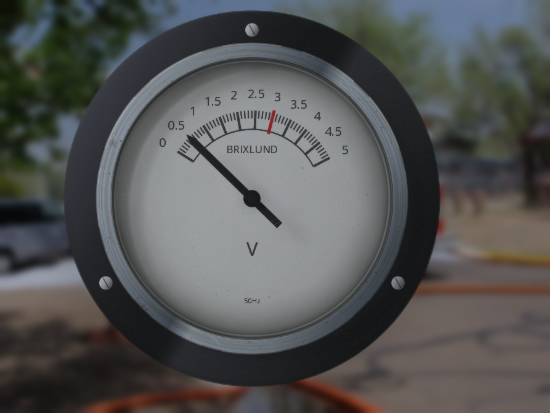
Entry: 0.5 V
